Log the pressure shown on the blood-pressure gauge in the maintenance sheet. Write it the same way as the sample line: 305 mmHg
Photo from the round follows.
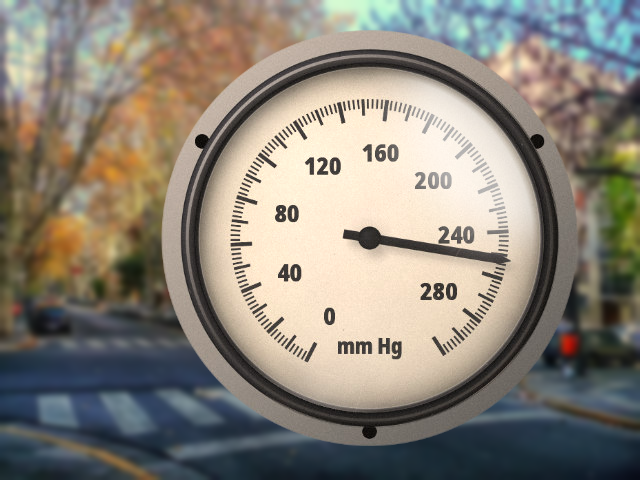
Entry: 252 mmHg
